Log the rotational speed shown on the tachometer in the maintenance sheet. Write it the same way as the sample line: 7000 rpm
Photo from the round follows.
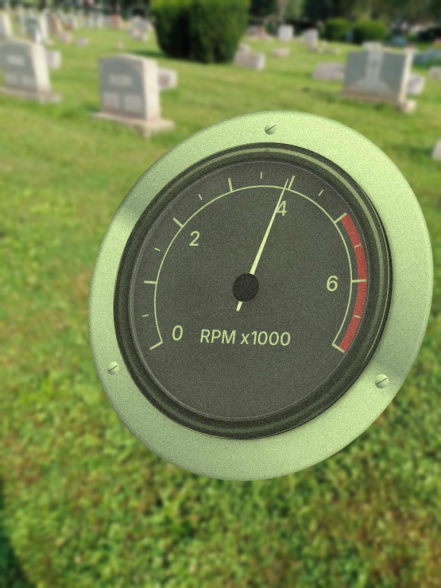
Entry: 4000 rpm
